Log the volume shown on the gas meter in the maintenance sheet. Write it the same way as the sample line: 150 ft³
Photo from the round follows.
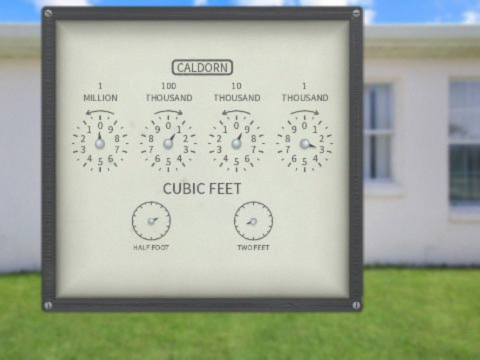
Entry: 9300 ft³
